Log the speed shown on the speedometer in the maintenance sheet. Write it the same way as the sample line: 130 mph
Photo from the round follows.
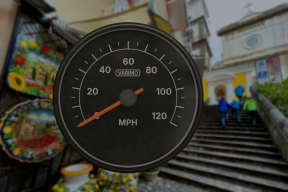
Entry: 0 mph
